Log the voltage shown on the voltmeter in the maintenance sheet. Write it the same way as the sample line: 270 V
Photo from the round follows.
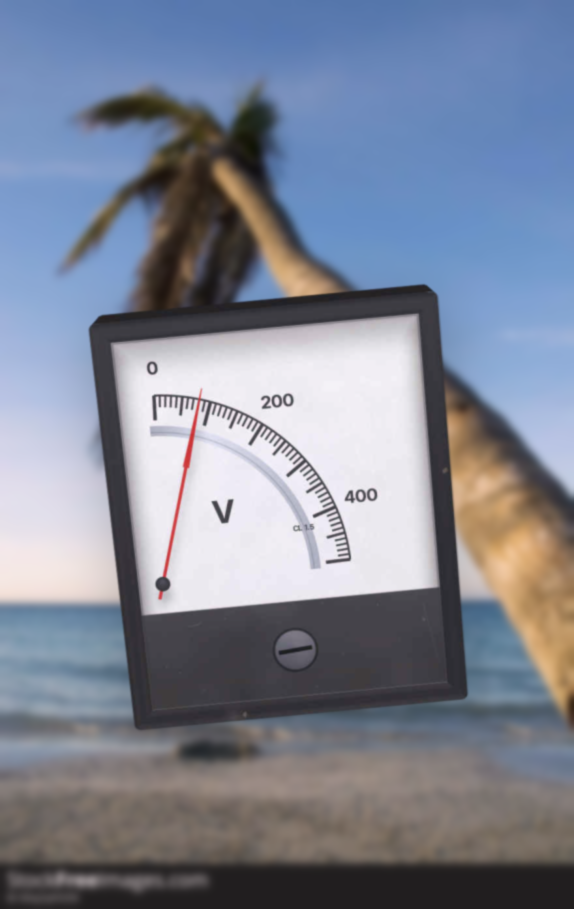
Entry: 80 V
